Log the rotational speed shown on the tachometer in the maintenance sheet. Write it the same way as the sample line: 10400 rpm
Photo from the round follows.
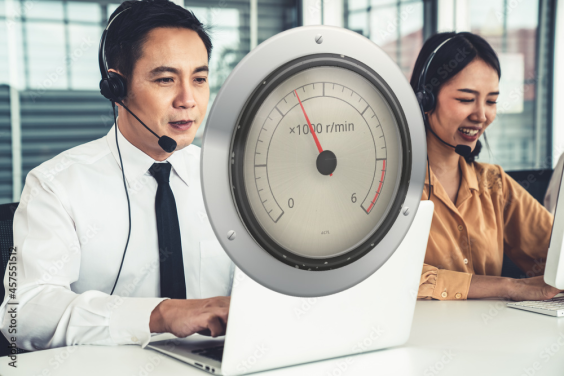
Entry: 2400 rpm
